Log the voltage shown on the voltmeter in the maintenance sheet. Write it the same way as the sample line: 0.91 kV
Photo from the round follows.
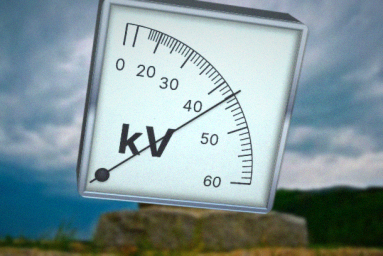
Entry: 43 kV
